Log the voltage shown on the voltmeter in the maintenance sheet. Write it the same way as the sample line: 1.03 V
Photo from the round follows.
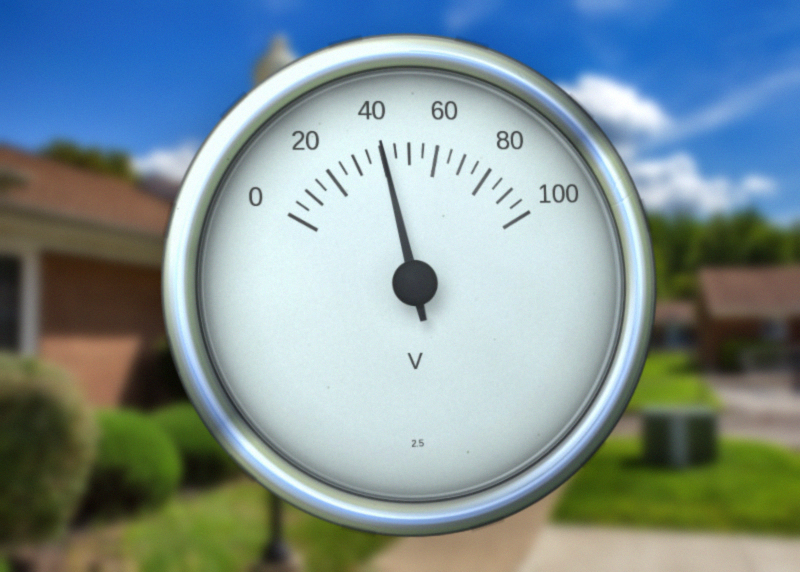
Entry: 40 V
